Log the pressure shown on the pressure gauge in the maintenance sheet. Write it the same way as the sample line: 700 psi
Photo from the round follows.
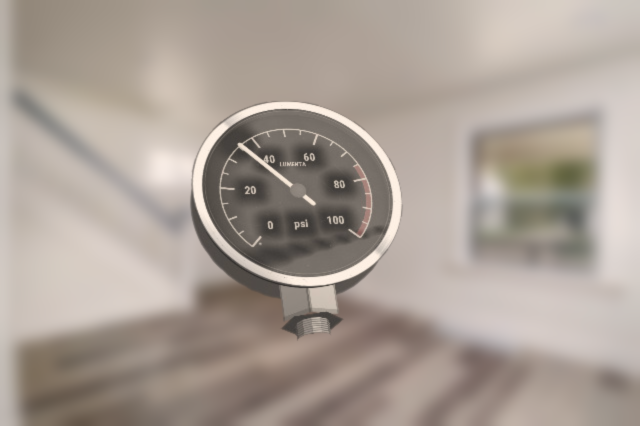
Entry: 35 psi
